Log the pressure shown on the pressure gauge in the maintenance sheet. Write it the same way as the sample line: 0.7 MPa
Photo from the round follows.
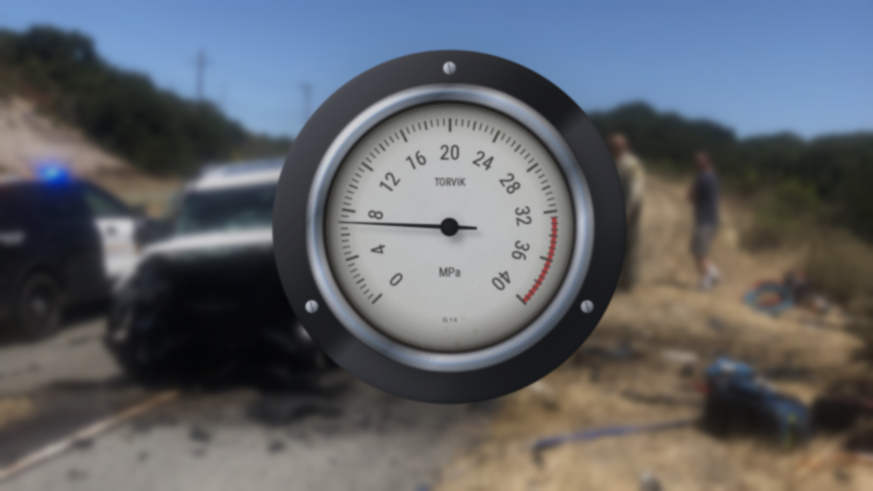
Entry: 7 MPa
